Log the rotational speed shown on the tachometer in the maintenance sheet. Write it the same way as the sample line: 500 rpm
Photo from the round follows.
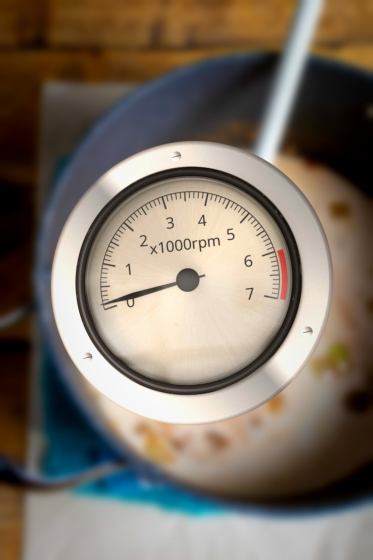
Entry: 100 rpm
